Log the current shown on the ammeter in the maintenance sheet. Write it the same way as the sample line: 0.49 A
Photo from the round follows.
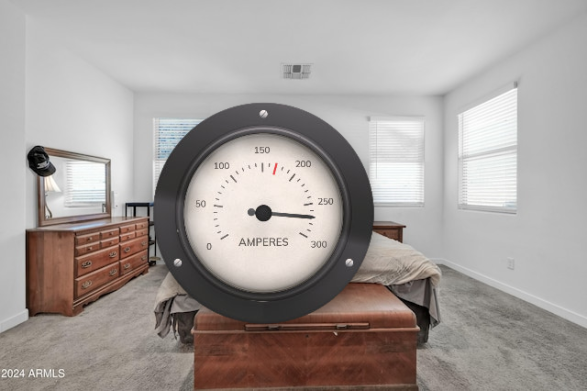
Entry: 270 A
